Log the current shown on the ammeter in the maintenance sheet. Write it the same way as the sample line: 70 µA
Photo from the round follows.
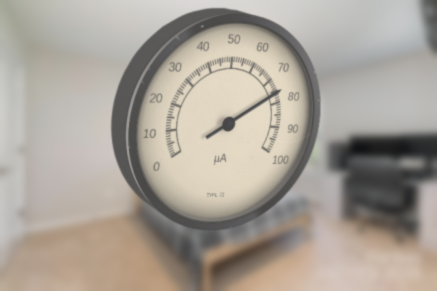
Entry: 75 µA
